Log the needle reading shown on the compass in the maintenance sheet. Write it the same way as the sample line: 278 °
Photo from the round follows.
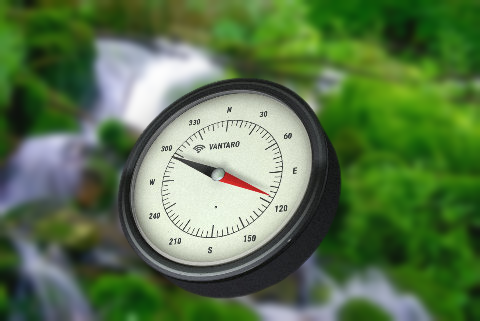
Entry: 115 °
